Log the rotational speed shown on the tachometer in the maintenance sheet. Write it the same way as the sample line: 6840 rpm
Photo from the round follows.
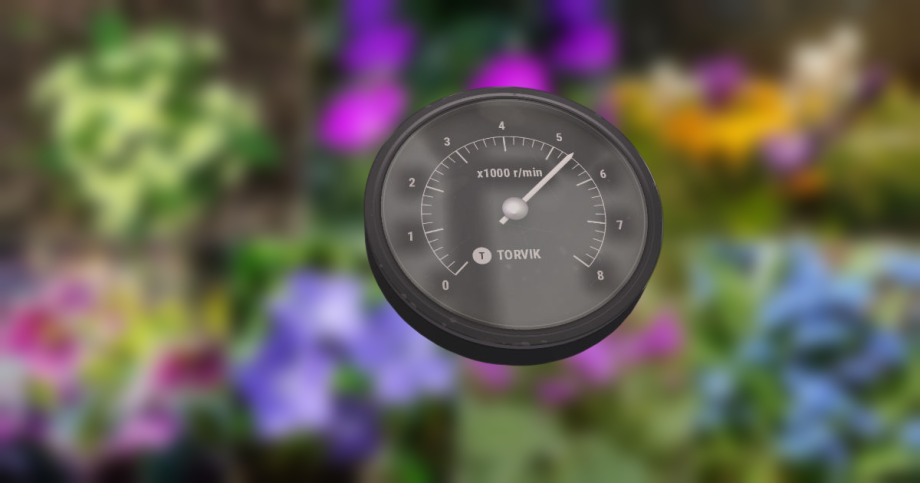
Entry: 5400 rpm
